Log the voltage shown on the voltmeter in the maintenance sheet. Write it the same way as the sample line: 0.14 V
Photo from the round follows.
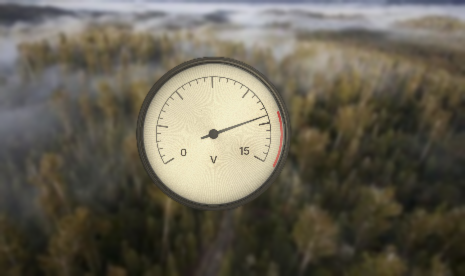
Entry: 12 V
